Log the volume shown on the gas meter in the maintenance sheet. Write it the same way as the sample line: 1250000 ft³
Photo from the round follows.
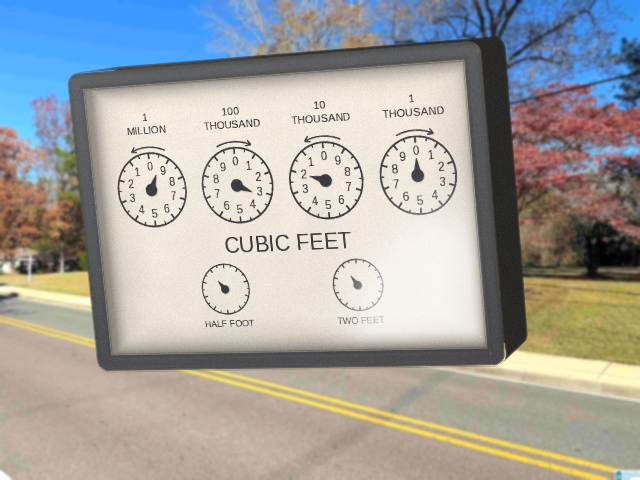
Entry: 932000 ft³
